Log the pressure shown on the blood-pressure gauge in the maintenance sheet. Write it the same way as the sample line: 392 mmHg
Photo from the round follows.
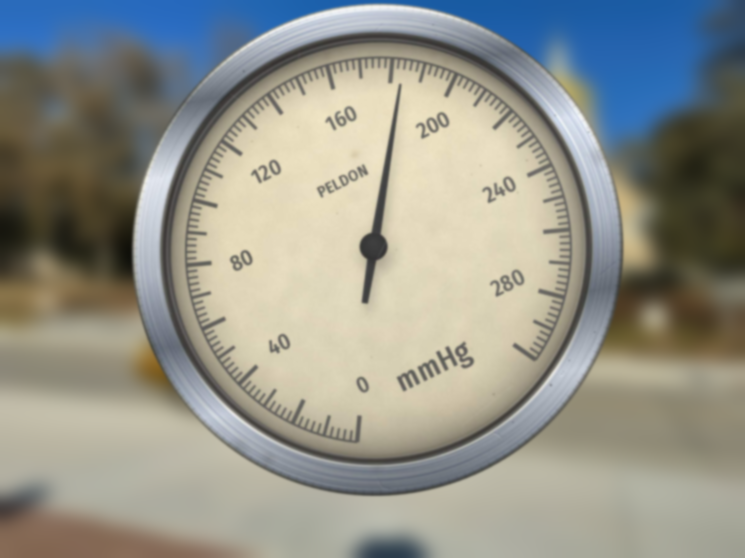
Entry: 184 mmHg
